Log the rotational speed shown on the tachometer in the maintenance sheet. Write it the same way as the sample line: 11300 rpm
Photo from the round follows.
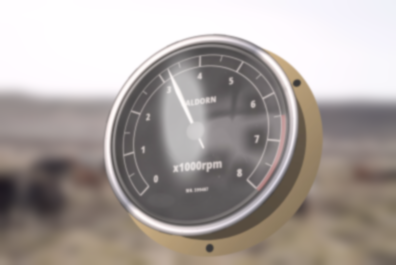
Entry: 3250 rpm
